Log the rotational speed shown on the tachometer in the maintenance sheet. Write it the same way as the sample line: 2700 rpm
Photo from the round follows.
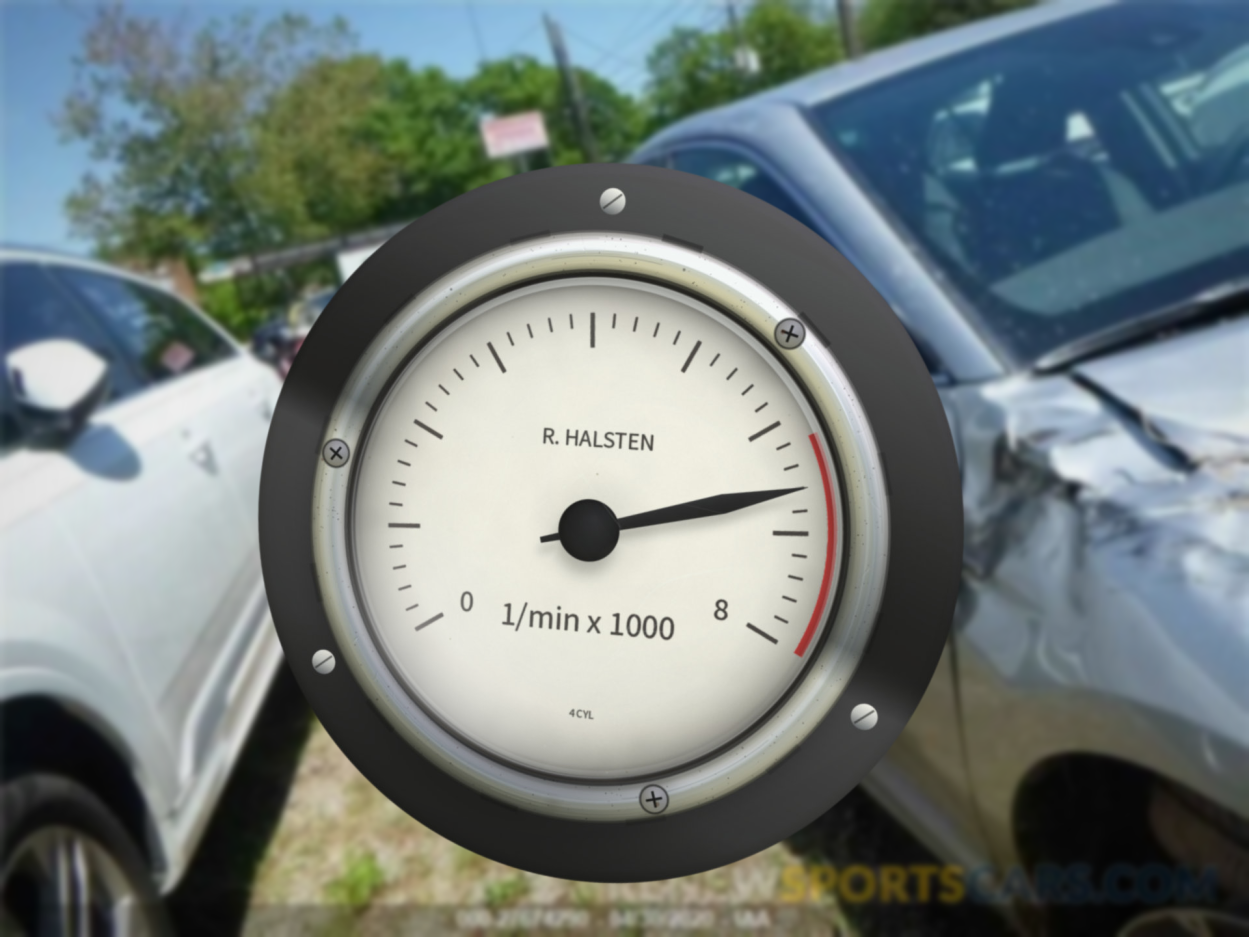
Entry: 6600 rpm
